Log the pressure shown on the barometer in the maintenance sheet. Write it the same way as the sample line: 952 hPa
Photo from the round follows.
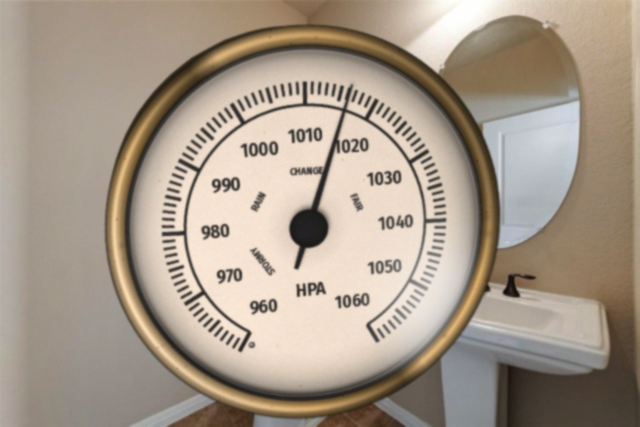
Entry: 1016 hPa
